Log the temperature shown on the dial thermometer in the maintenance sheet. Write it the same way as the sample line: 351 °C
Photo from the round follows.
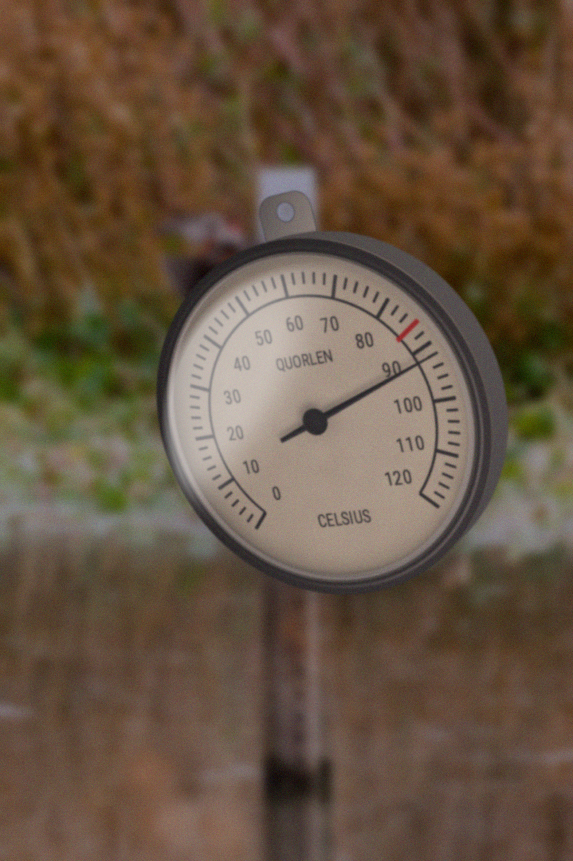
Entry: 92 °C
